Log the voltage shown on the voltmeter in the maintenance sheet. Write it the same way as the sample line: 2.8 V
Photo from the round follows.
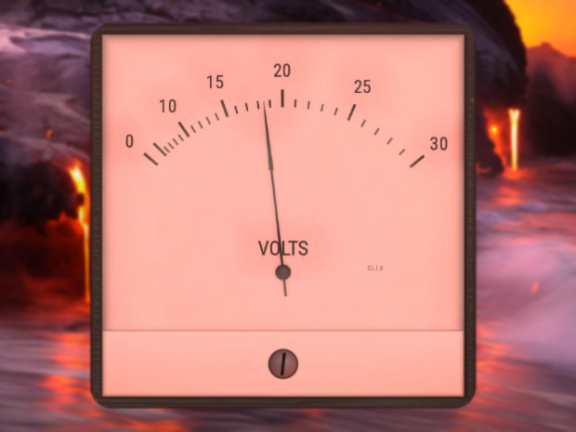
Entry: 18.5 V
